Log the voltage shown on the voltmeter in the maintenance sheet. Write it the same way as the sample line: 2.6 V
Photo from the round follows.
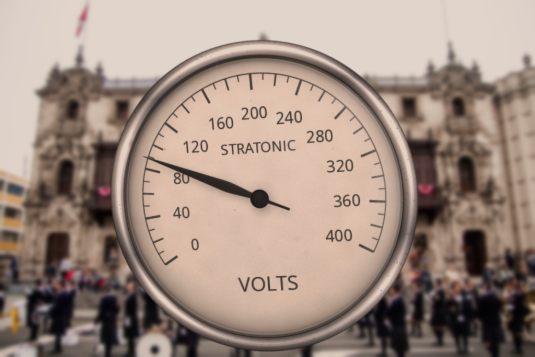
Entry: 90 V
